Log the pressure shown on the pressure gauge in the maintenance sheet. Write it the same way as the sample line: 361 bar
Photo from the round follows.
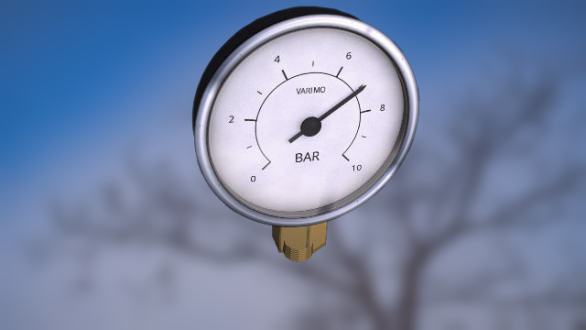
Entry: 7 bar
